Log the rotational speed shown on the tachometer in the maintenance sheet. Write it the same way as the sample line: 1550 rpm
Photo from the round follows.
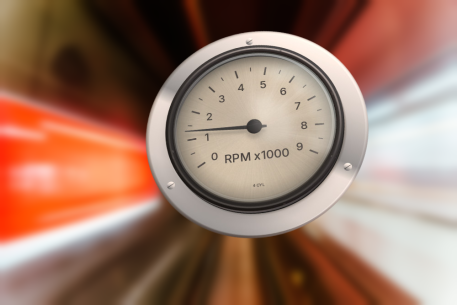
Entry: 1250 rpm
